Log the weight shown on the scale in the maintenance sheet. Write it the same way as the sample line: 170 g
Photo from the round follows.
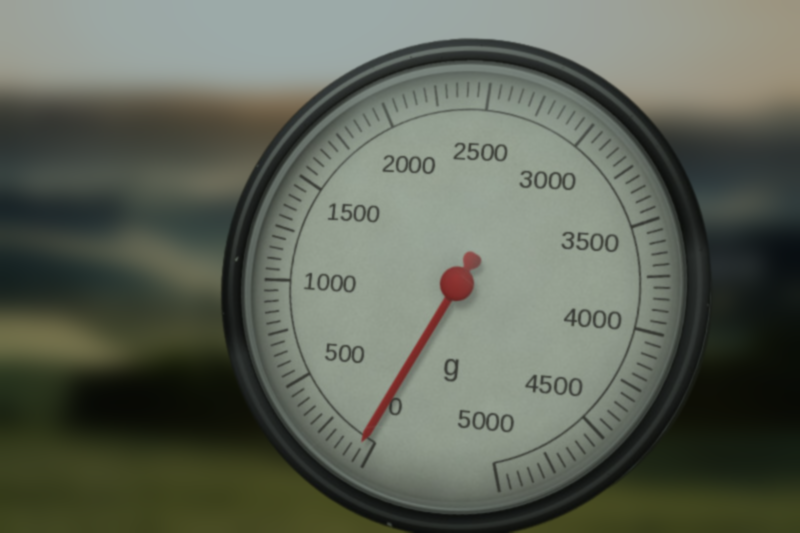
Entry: 50 g
